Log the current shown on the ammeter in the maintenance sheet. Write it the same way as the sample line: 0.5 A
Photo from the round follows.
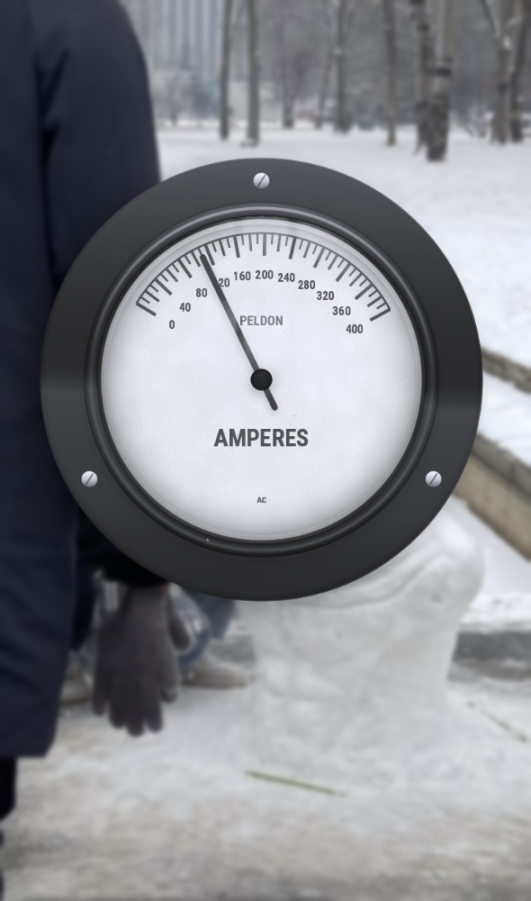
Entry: 110 A
